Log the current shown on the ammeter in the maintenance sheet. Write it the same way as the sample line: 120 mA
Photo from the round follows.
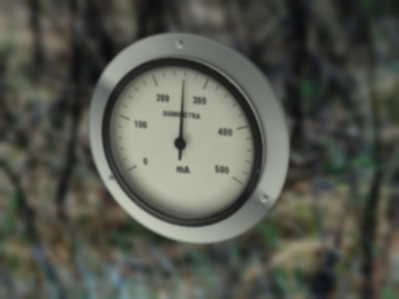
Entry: 260 mA
